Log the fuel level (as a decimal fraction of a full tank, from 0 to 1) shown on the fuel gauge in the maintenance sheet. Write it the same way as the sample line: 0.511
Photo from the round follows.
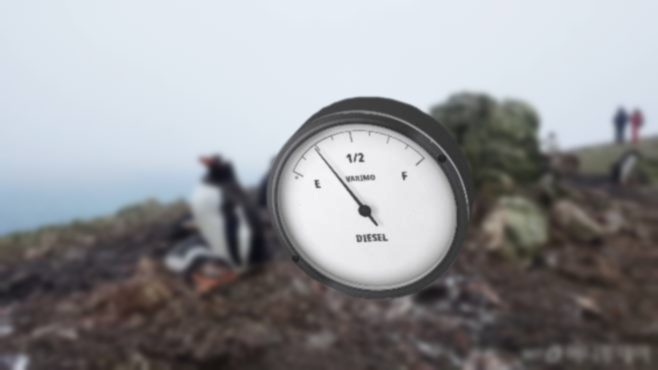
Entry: 0.25
